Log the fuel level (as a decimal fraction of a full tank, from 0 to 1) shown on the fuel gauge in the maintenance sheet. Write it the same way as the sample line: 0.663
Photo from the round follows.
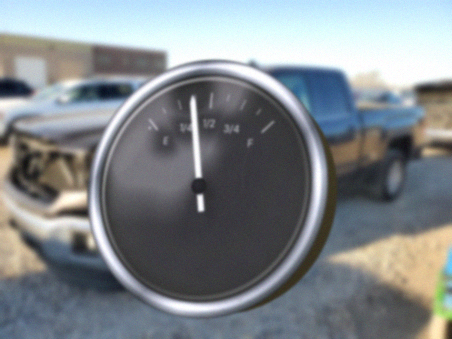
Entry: 0.375
